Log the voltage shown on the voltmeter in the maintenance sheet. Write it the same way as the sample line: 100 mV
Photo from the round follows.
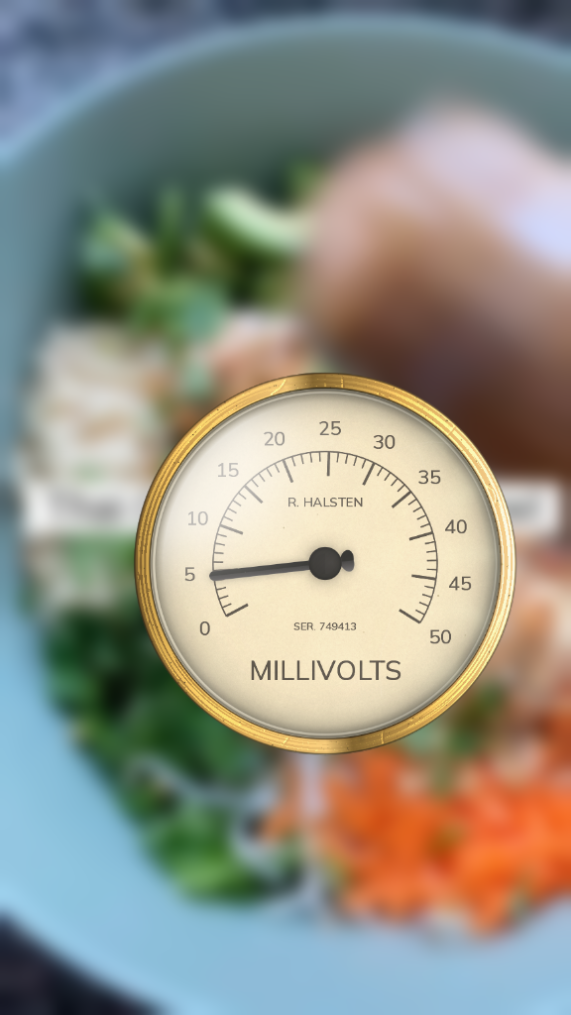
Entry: 4.5 mV
